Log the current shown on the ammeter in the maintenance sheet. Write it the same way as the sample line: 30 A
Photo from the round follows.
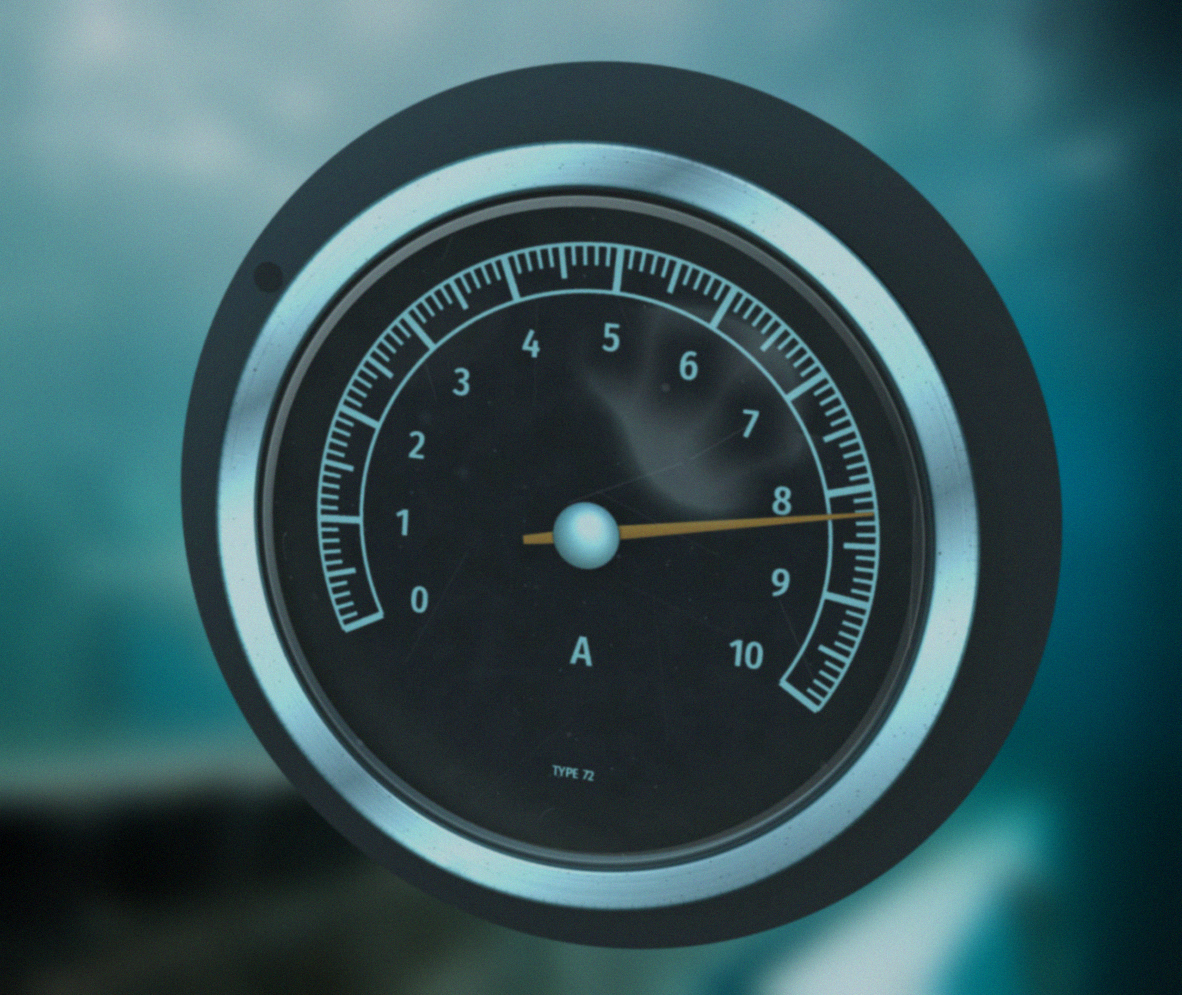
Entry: 8.2 A
